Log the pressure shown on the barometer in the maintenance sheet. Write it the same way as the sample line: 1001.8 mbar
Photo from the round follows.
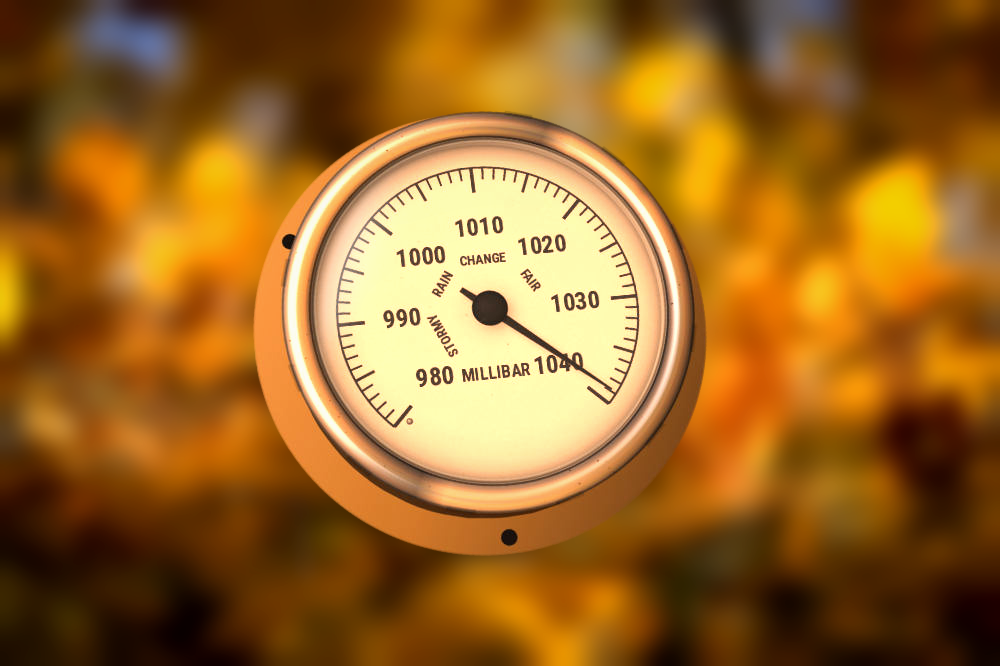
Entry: 1039 mbar
